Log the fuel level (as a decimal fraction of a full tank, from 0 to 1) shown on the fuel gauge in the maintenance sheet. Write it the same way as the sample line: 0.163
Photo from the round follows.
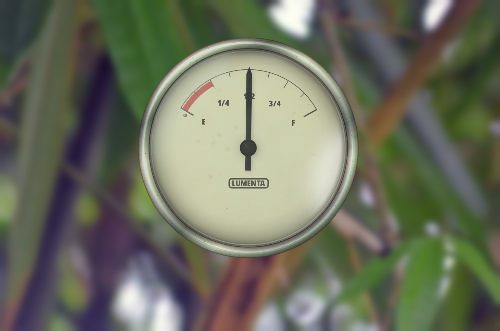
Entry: 0.5
